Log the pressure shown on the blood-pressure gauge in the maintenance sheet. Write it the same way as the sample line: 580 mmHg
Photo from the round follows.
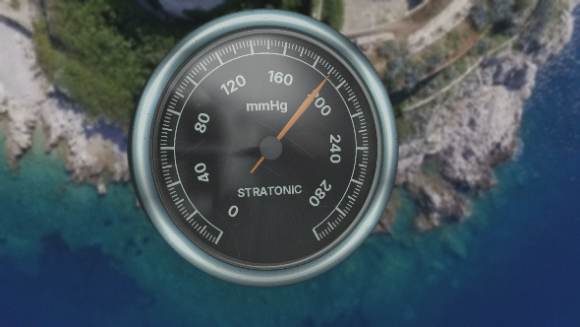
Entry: 190 mmHg
